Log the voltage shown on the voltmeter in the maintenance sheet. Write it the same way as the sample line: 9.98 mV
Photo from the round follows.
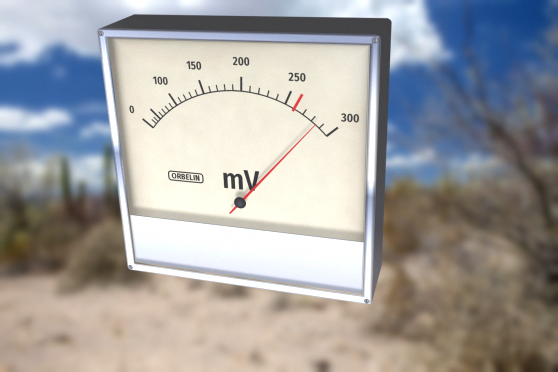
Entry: 285 mV
